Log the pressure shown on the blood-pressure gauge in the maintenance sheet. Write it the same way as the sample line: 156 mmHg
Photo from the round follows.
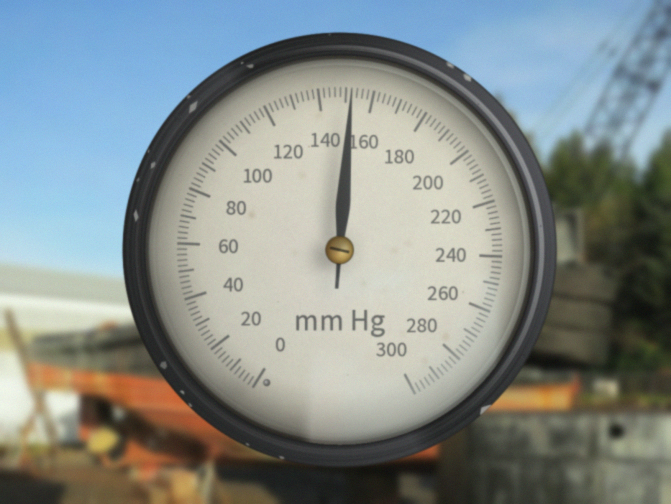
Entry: 152 mmHg
